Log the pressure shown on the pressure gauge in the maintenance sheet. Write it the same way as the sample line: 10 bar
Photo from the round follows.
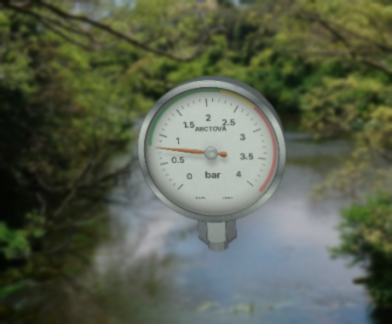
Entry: 0.8 bar
